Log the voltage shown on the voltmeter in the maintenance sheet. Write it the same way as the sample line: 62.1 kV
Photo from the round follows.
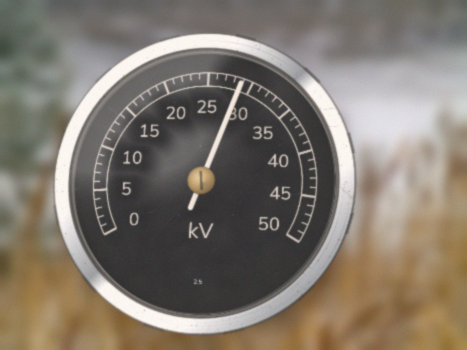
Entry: 29 kV
